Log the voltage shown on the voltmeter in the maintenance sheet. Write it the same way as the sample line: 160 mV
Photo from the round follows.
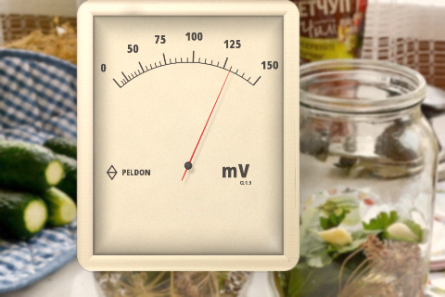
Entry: 130 mV
